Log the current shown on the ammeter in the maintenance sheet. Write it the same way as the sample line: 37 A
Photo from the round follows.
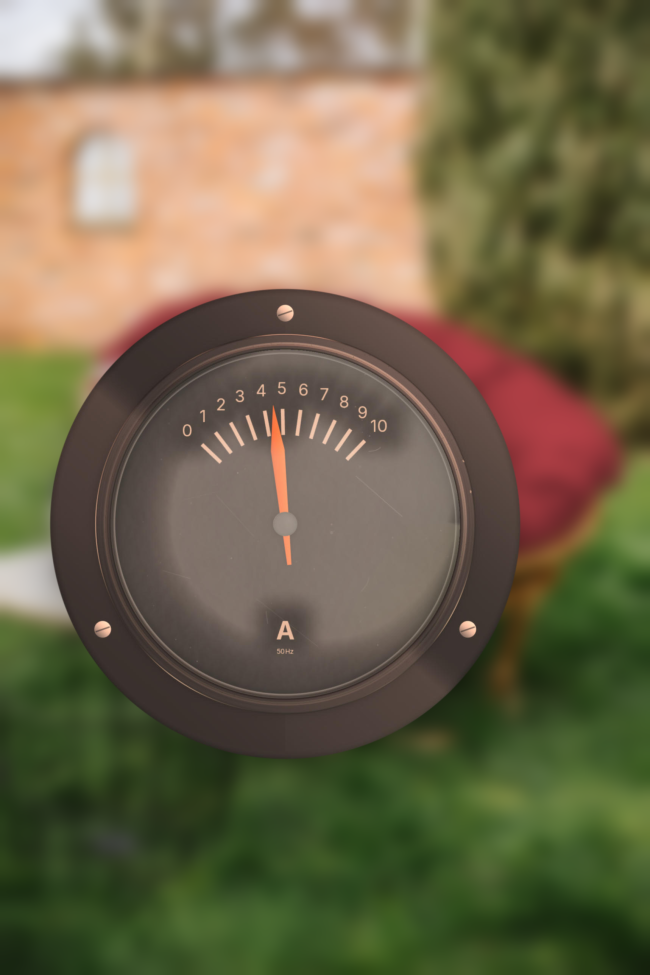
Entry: 4.5 A
